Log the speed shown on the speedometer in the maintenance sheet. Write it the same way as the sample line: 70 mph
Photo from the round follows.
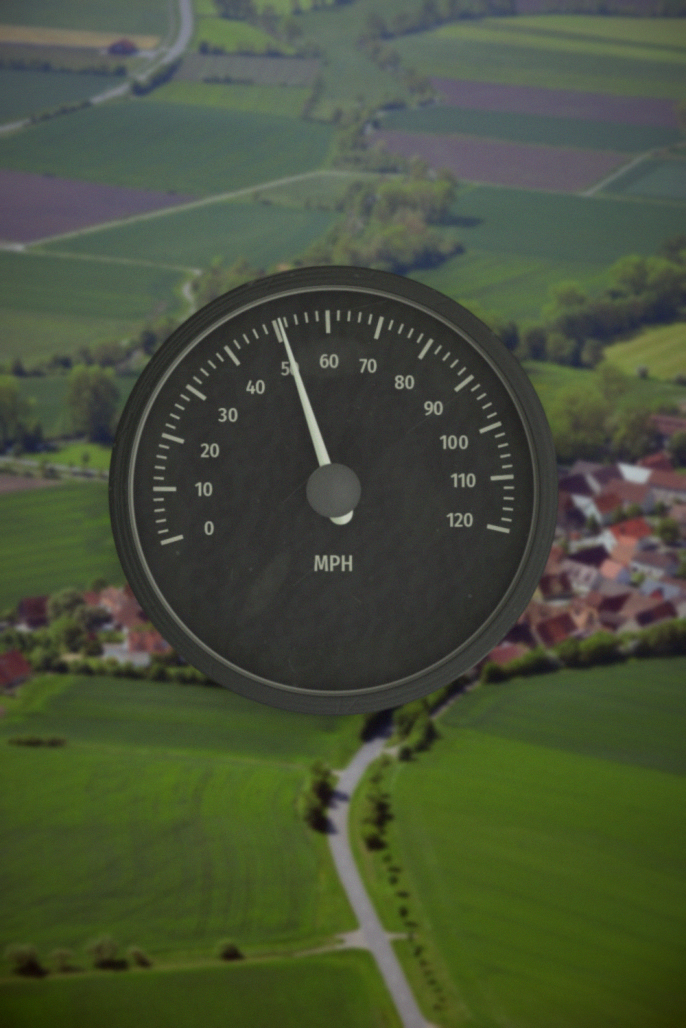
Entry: 51 mph
